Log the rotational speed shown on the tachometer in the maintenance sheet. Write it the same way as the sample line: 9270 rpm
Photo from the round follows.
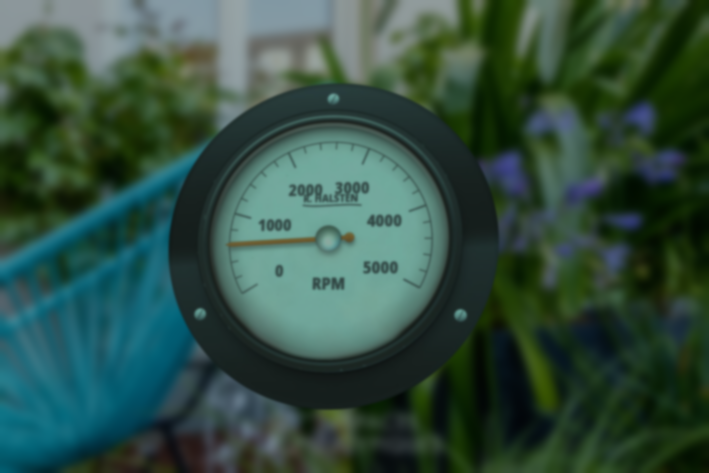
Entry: 600 rpm
